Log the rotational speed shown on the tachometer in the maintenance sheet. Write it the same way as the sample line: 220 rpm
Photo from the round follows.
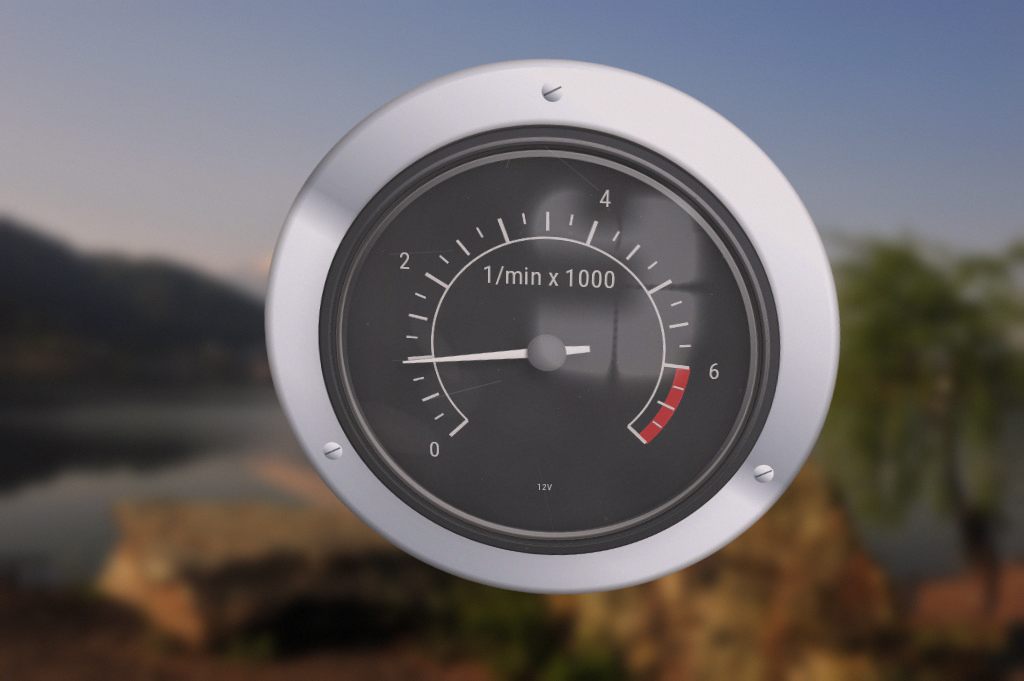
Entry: 1000 rpm
